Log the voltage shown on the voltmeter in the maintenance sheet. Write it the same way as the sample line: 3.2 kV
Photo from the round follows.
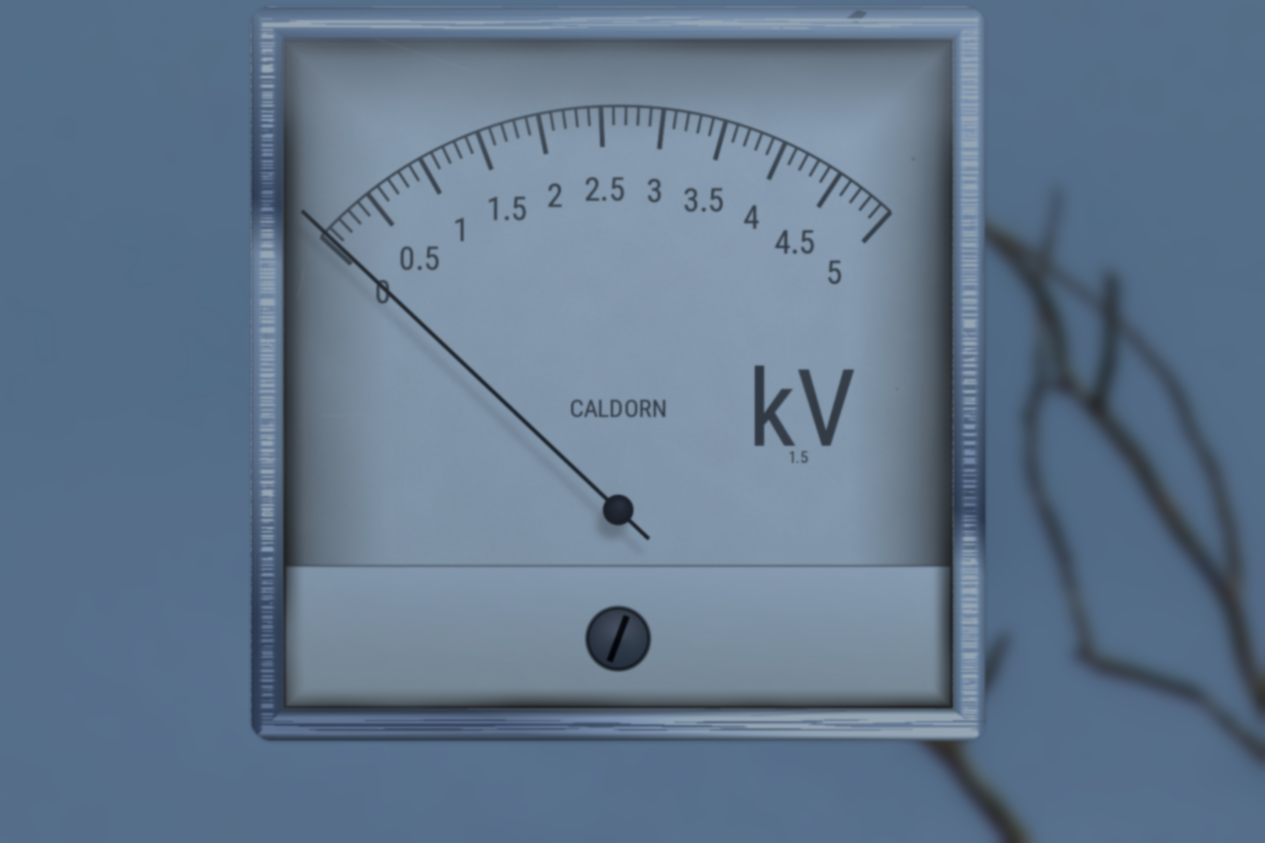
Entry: 0.05 kV
